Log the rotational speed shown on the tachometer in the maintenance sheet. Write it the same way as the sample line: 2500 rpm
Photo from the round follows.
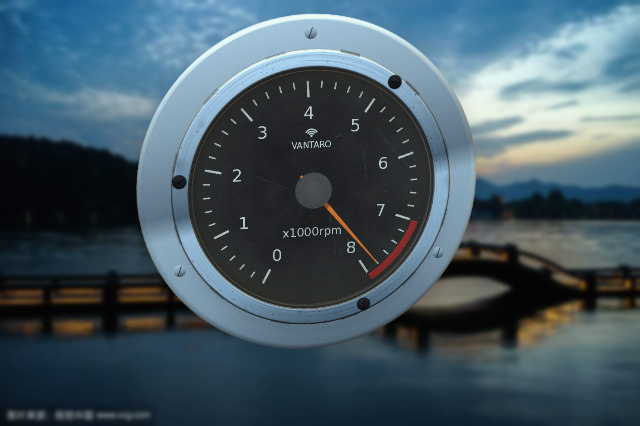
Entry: 7800 rpm
